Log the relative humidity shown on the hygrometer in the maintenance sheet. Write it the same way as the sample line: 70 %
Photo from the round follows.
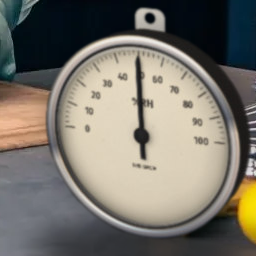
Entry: 50 %
